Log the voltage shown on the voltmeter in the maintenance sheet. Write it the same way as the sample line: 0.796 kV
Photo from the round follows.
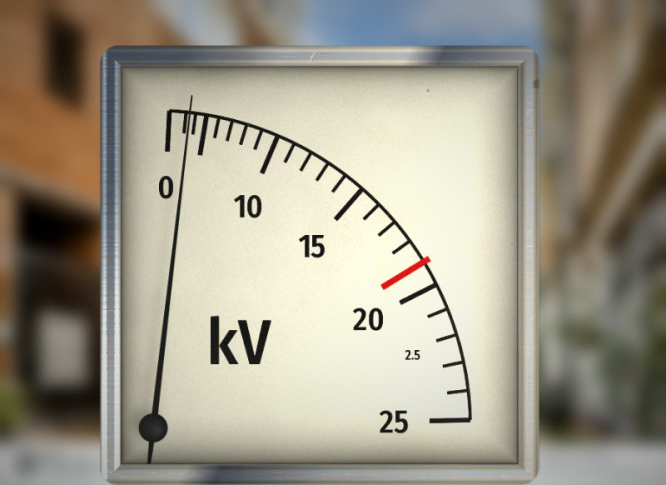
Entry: 3.5 kV
